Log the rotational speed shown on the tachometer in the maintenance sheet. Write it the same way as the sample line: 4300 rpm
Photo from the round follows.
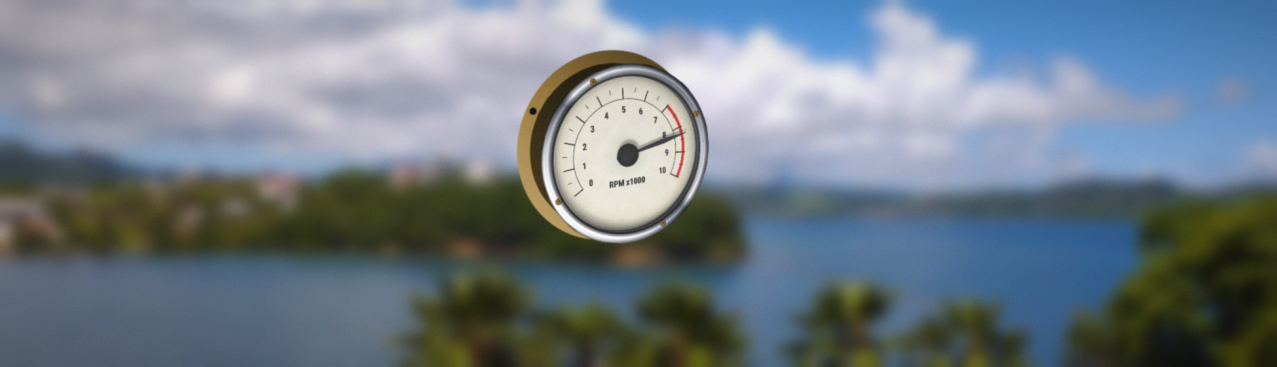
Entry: 8250 rpm
